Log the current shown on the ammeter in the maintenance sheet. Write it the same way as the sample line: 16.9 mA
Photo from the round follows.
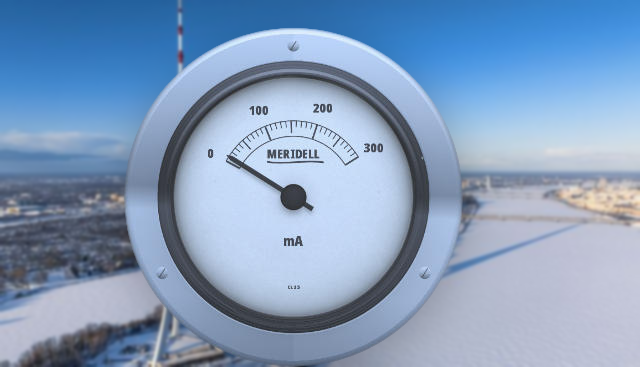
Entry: 10 mA
